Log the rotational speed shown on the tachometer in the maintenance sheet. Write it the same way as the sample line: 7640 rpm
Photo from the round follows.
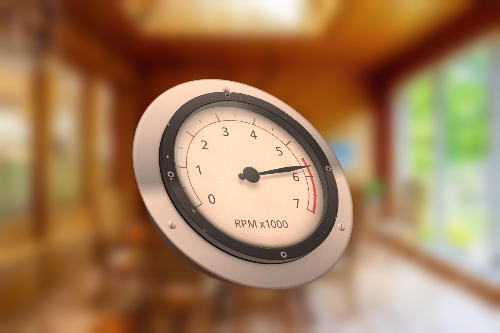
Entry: 5750 rpm
